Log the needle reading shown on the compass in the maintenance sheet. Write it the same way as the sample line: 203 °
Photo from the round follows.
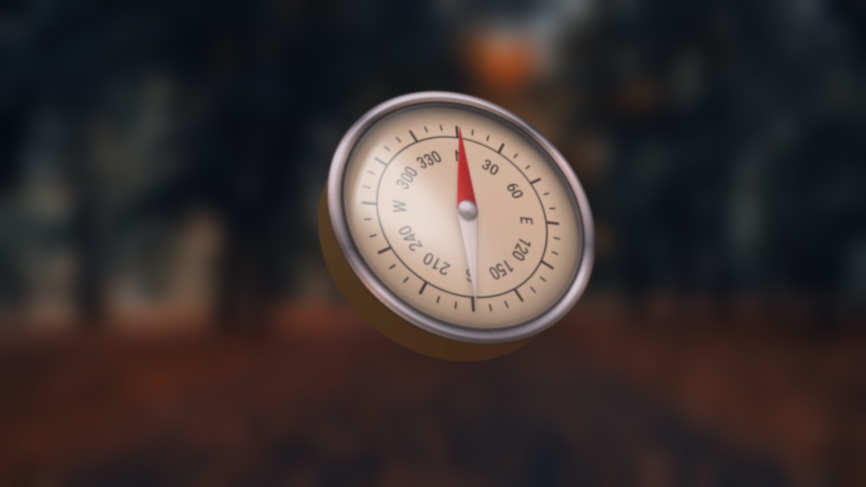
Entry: 0 °
